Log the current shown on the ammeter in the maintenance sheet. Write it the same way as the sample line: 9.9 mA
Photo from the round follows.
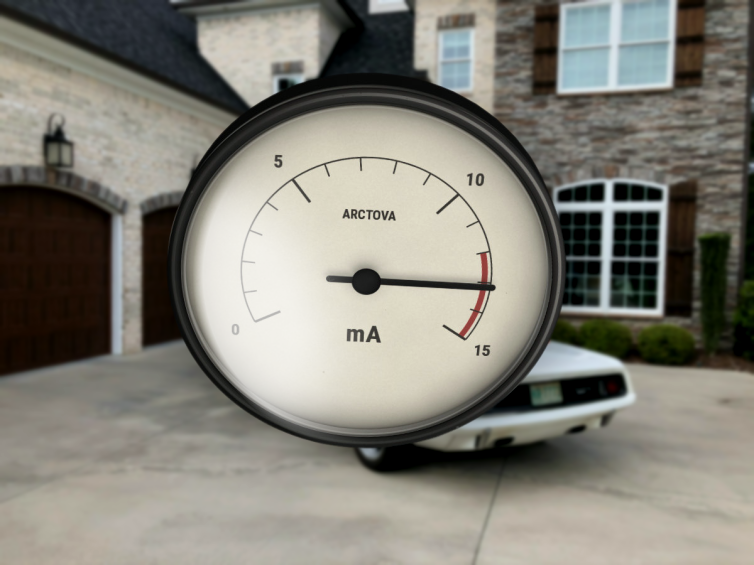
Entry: 13 mA
